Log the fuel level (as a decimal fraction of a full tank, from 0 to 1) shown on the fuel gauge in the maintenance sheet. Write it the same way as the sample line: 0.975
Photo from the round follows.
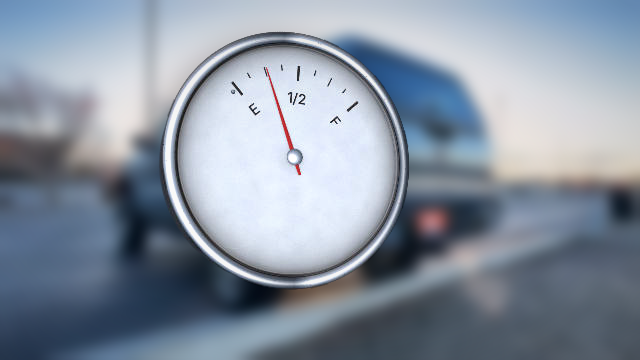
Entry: 0.25
